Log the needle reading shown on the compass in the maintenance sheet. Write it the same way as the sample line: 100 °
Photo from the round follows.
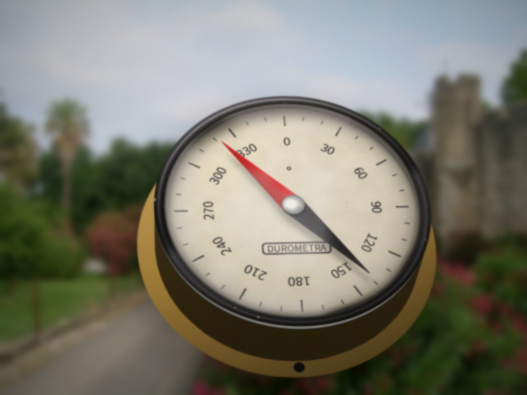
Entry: 320 °
